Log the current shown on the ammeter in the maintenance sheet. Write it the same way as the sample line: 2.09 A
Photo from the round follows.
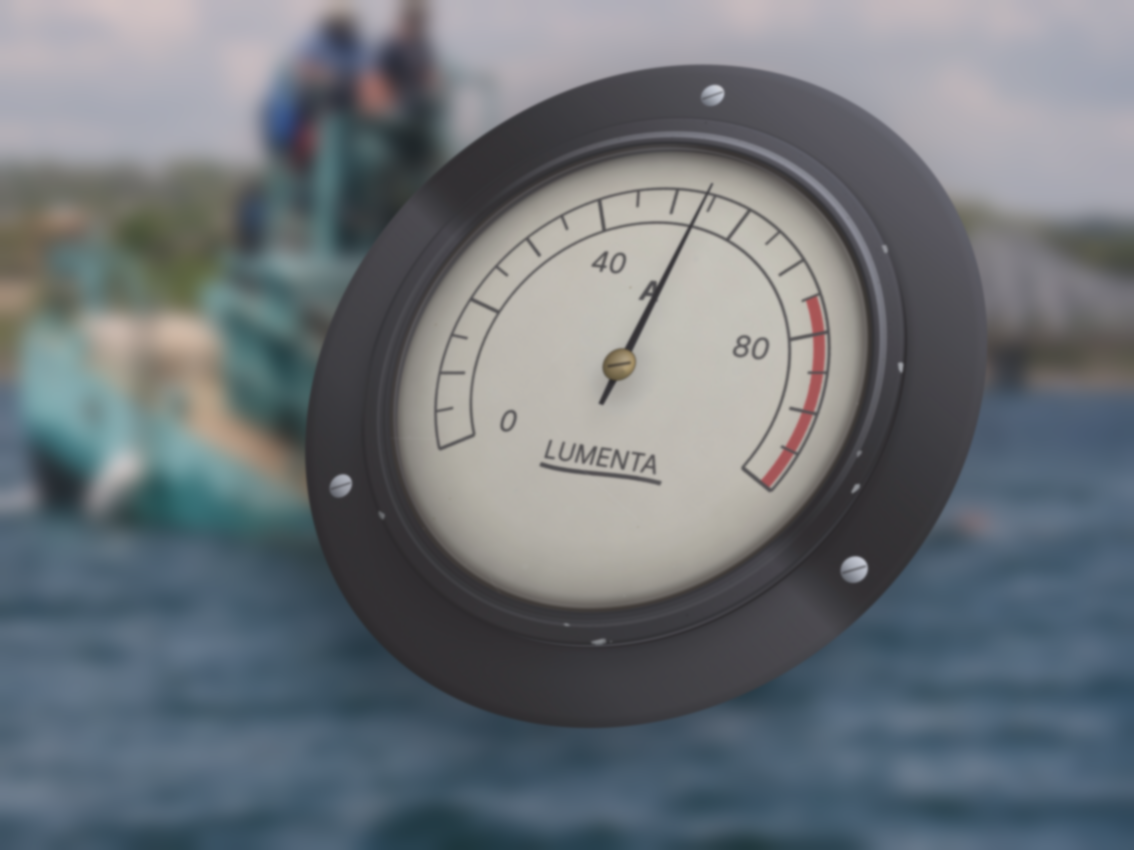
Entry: 55 A
